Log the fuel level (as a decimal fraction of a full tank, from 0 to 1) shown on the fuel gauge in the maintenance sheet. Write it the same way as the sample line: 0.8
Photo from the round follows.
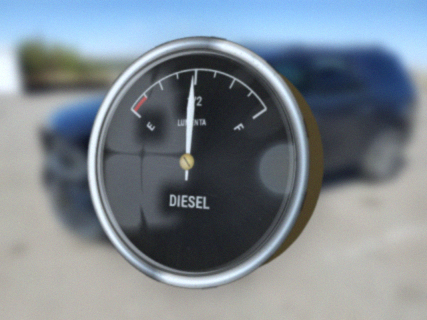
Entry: 0.5
